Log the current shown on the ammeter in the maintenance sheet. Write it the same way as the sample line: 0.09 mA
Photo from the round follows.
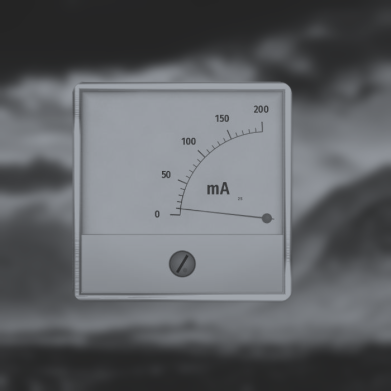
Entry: 10 mA
